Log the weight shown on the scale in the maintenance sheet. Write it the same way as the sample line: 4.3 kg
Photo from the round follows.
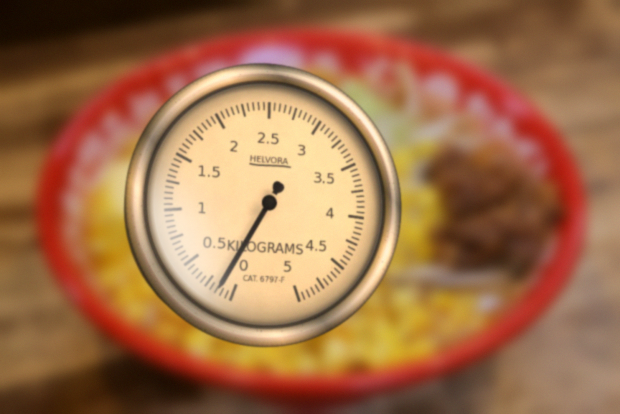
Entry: 0.15 kg
